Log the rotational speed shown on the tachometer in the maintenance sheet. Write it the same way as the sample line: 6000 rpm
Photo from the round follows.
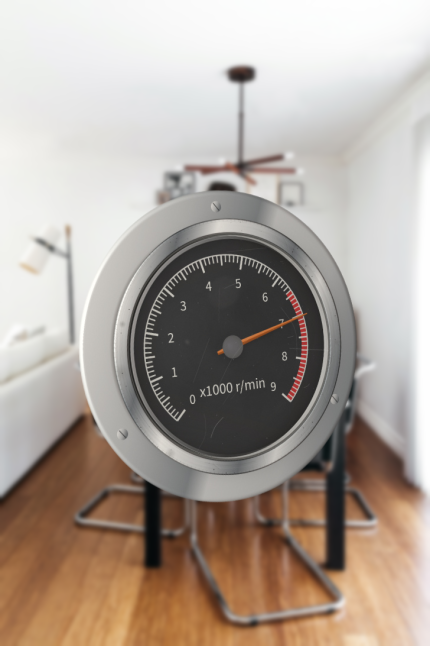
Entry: 7000 rpm
